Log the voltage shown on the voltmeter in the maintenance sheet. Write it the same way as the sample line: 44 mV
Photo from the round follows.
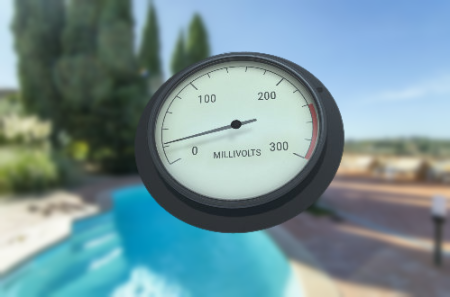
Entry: 20 mV
